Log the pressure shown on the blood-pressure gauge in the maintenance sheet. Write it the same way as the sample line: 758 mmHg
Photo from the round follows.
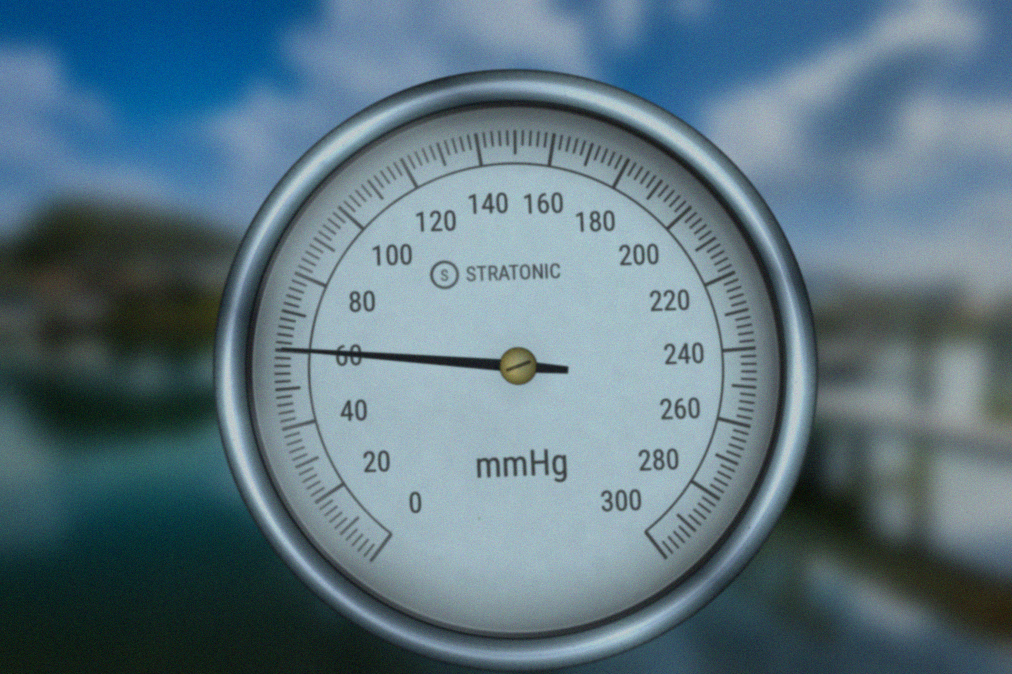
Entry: 60 mmHg
